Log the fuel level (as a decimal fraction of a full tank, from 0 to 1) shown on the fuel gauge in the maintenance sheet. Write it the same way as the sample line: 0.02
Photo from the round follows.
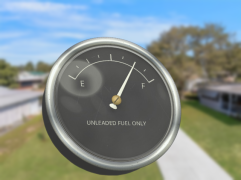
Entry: 0.75
